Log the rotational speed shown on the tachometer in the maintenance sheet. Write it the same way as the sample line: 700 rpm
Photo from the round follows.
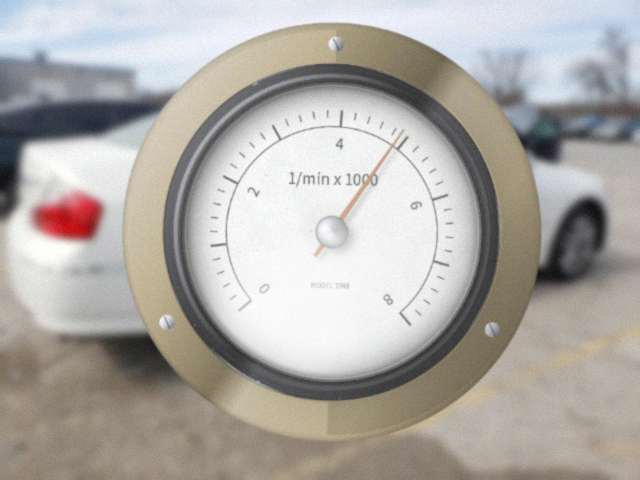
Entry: 4900 rpm
